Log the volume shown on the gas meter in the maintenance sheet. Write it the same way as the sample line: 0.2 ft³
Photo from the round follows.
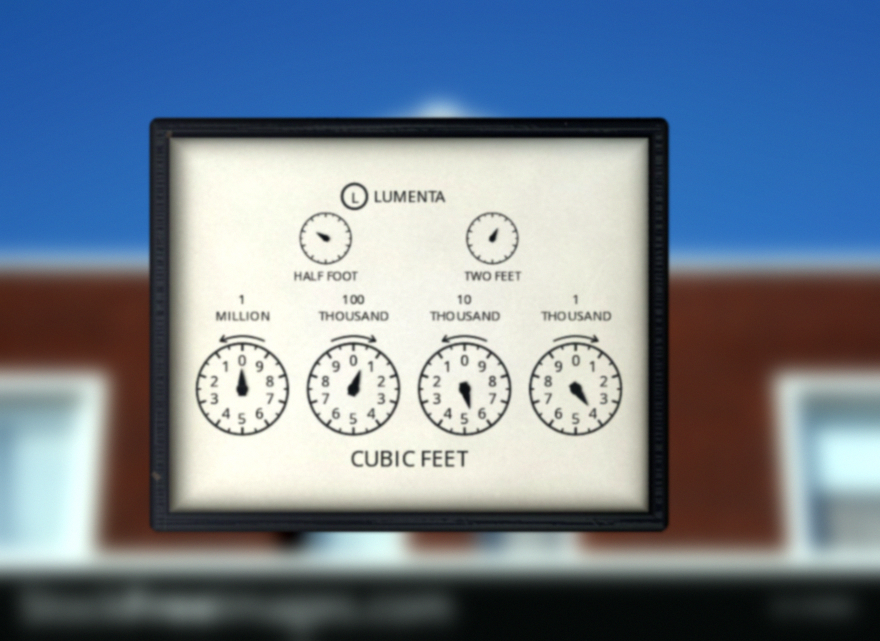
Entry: 5400 ft³
